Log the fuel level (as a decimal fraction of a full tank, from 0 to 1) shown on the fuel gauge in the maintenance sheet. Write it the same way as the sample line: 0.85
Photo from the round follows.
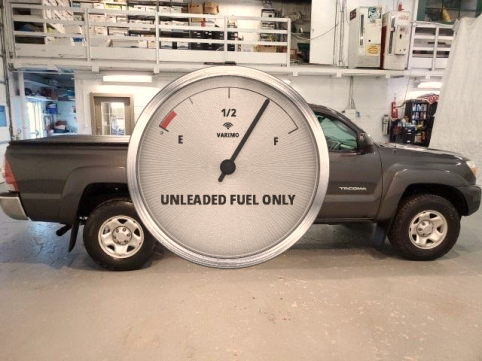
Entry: 0.75
